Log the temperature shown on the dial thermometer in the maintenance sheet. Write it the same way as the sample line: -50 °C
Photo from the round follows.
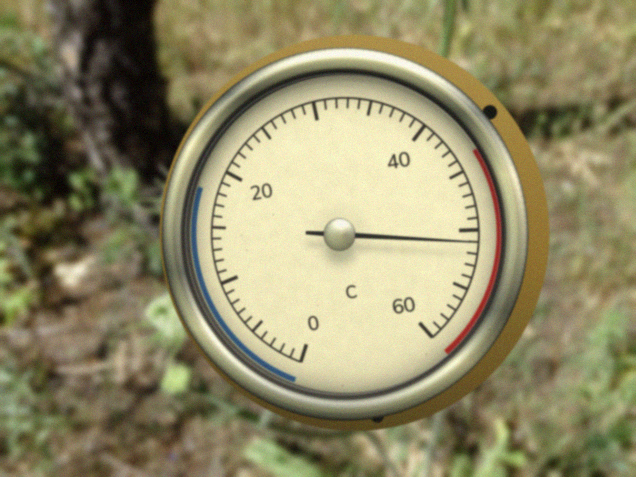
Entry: 51 °C
